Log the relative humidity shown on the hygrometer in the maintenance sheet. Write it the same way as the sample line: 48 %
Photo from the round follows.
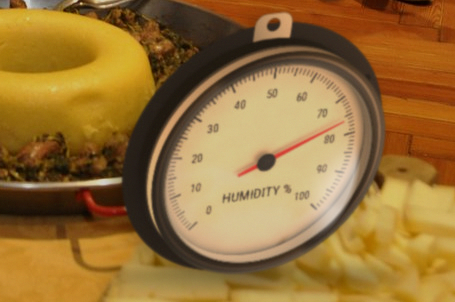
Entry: 75 %
